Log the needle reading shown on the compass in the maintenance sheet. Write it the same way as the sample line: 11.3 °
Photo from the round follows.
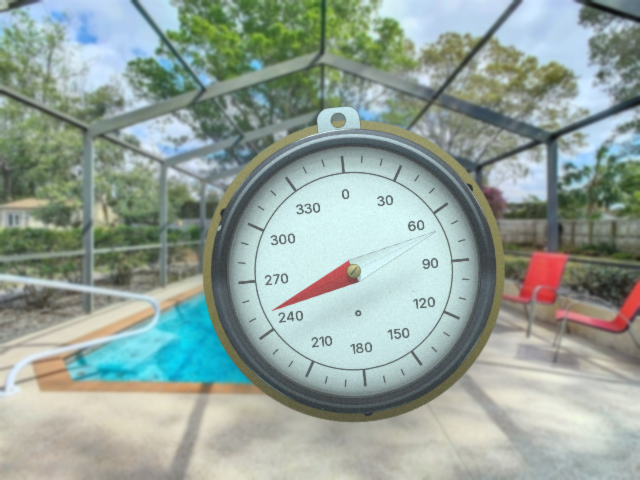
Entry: 250 °
